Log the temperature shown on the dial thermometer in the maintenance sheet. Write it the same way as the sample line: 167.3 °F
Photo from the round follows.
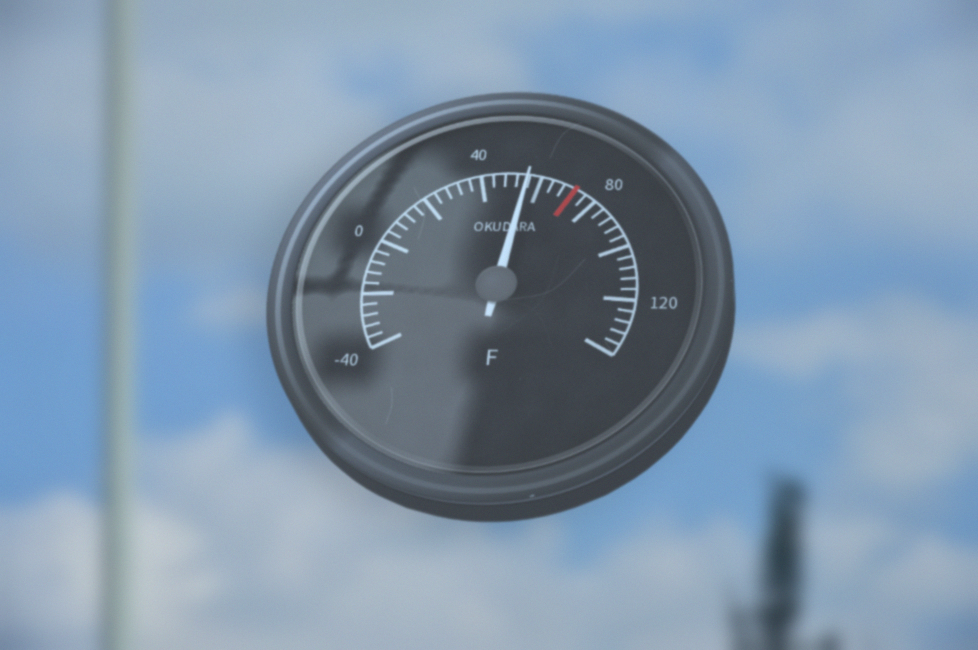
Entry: 56 °F
